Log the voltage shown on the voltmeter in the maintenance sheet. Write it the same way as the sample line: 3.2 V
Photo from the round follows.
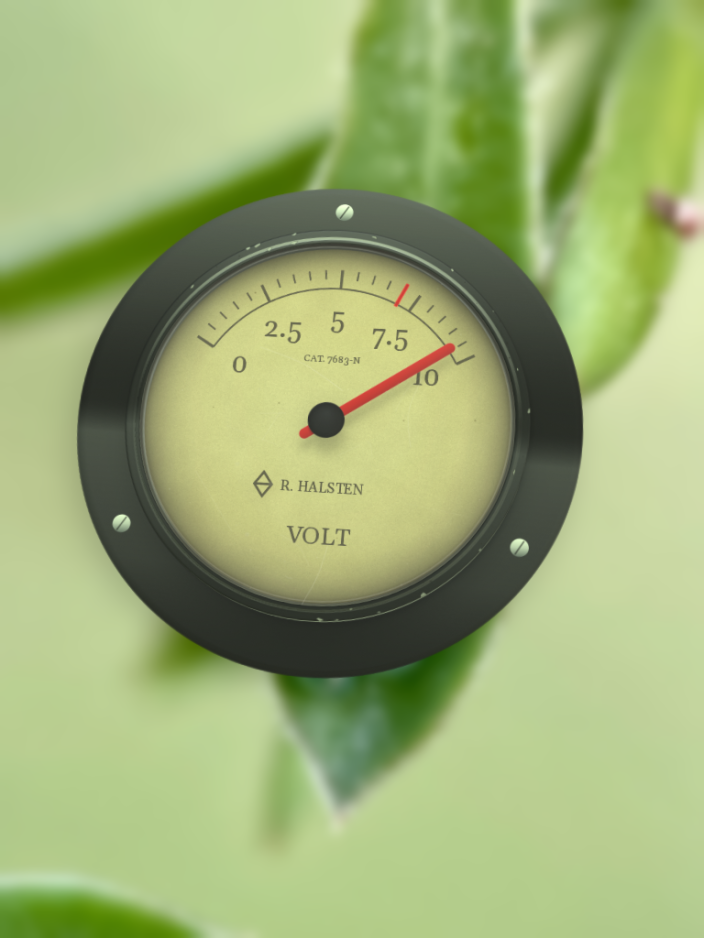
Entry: 9.5 V
